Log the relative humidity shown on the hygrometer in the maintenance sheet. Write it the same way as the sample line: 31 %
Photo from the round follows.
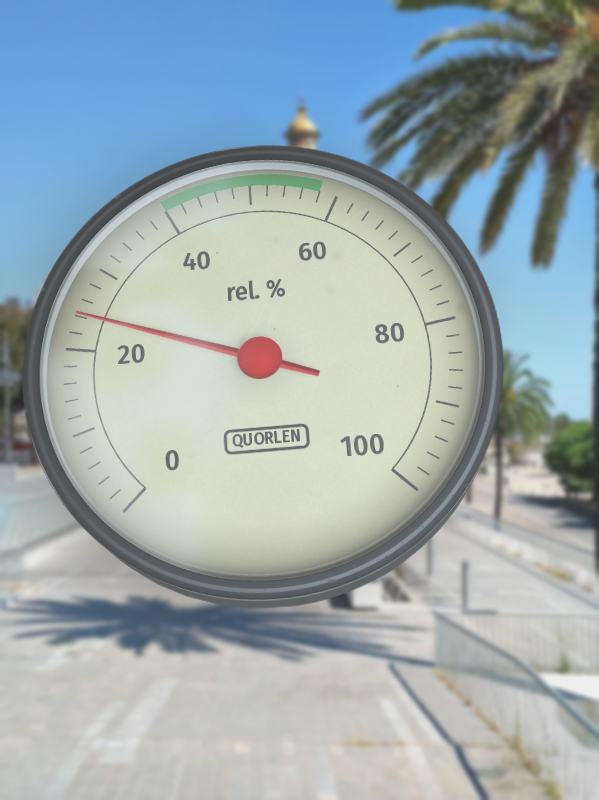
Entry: 24 %
